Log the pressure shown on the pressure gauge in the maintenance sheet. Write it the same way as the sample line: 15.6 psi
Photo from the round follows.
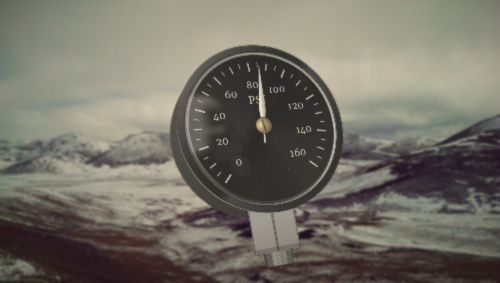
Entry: 85 psi
